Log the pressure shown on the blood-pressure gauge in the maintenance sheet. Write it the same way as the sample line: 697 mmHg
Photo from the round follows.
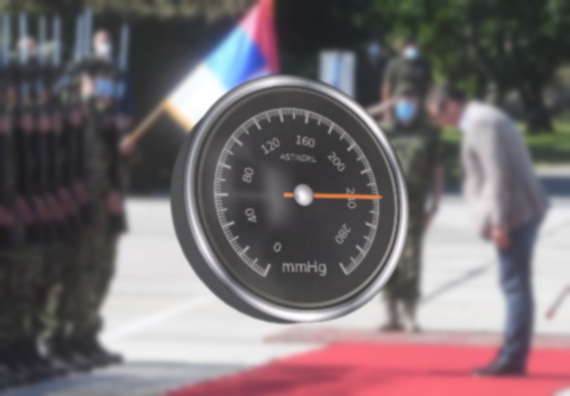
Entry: 240 mmHg
